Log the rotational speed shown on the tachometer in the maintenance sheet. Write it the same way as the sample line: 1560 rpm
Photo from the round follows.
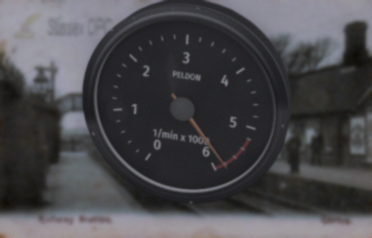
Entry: 5800 rpm
